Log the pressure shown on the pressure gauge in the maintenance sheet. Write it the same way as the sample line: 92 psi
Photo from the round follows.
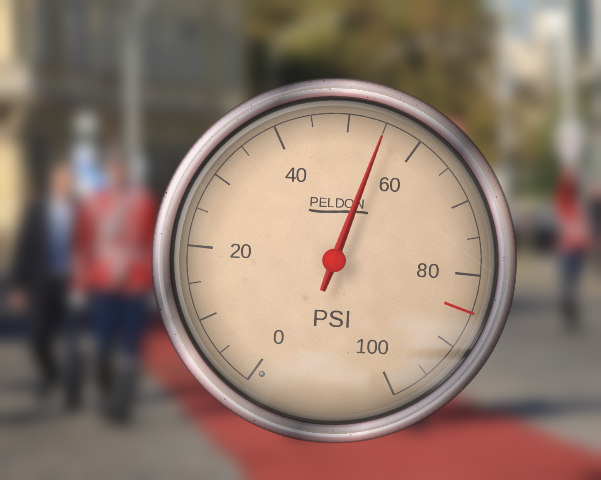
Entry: 55 psi
